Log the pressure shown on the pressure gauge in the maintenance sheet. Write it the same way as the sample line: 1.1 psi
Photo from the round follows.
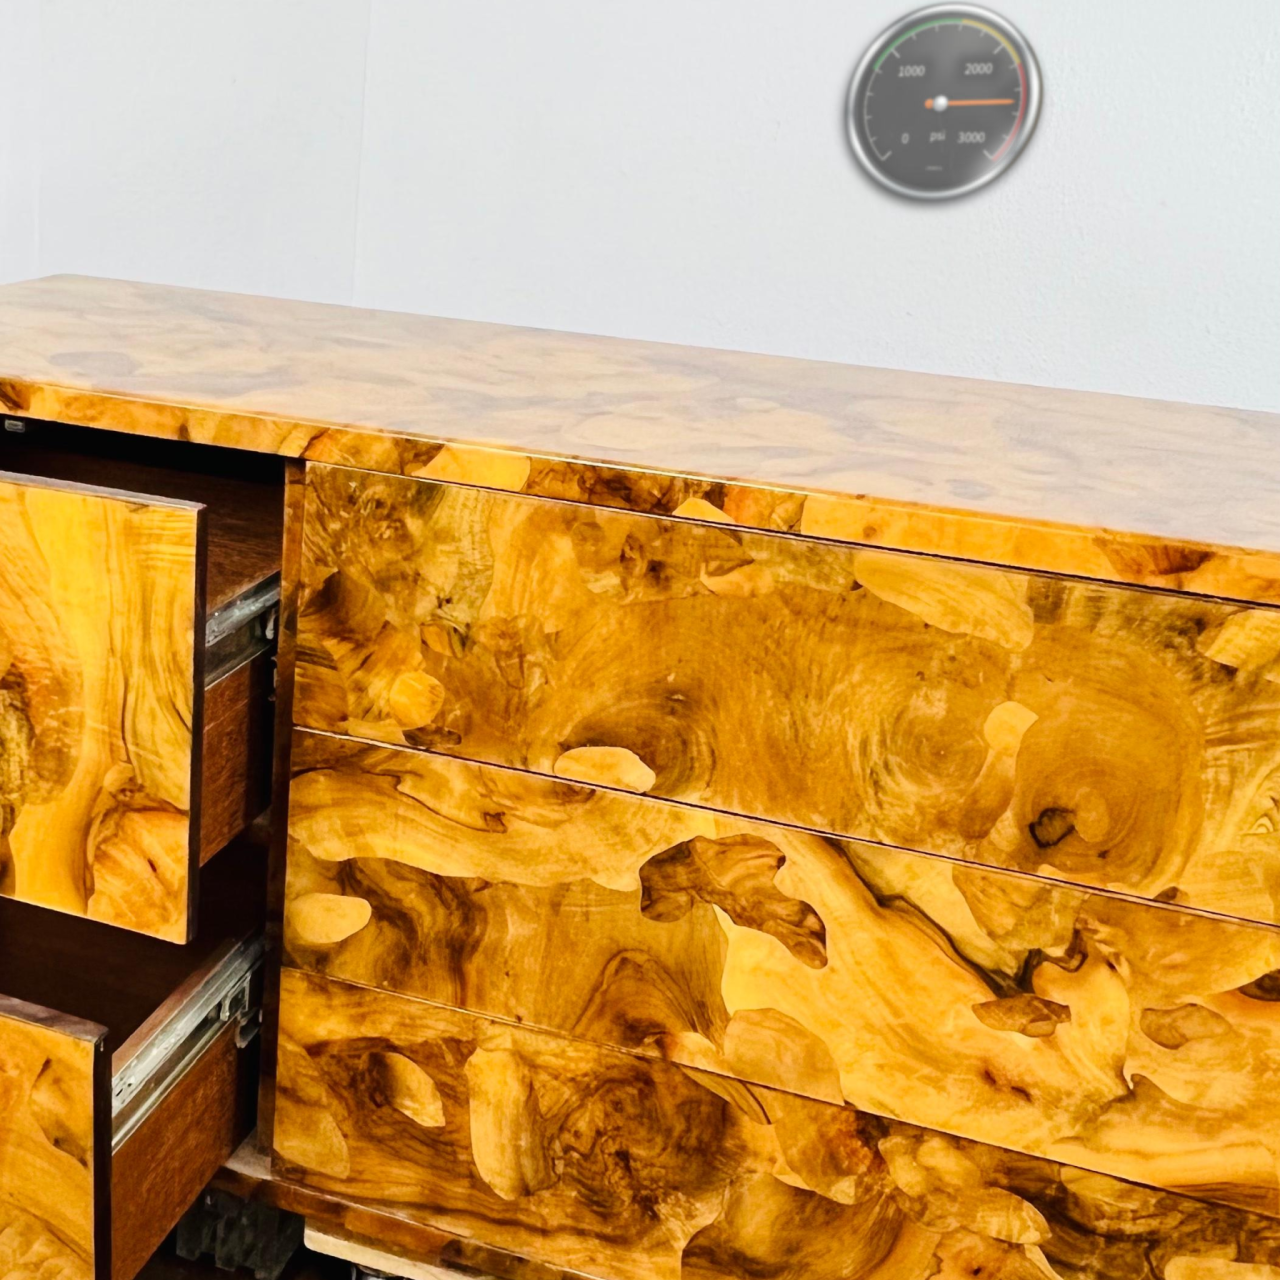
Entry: 2500 psi
